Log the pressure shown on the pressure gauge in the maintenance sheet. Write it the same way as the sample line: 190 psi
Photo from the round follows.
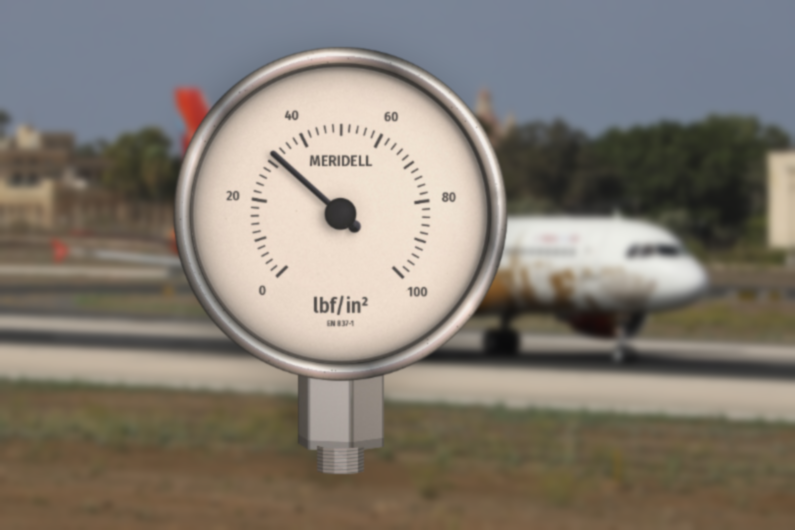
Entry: 32 psi
